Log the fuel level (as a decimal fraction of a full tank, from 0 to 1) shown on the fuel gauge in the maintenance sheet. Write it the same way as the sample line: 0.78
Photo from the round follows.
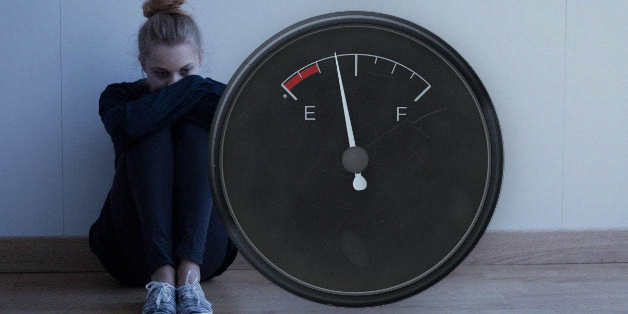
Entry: 0.375
